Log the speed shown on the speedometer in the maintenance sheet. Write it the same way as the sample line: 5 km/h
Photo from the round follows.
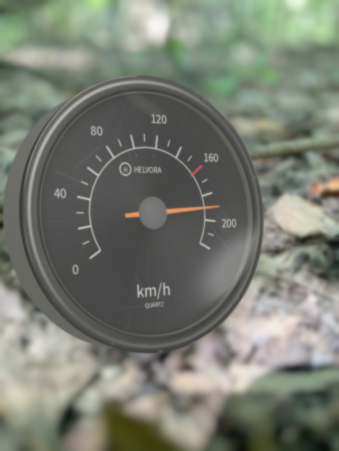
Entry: 190 km/h
